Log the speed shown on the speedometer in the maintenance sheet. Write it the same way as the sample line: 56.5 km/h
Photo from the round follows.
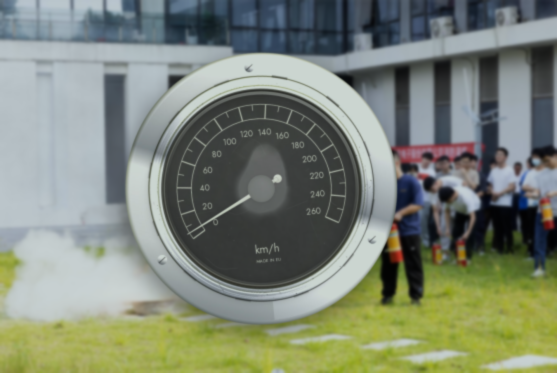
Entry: 5 km/h
